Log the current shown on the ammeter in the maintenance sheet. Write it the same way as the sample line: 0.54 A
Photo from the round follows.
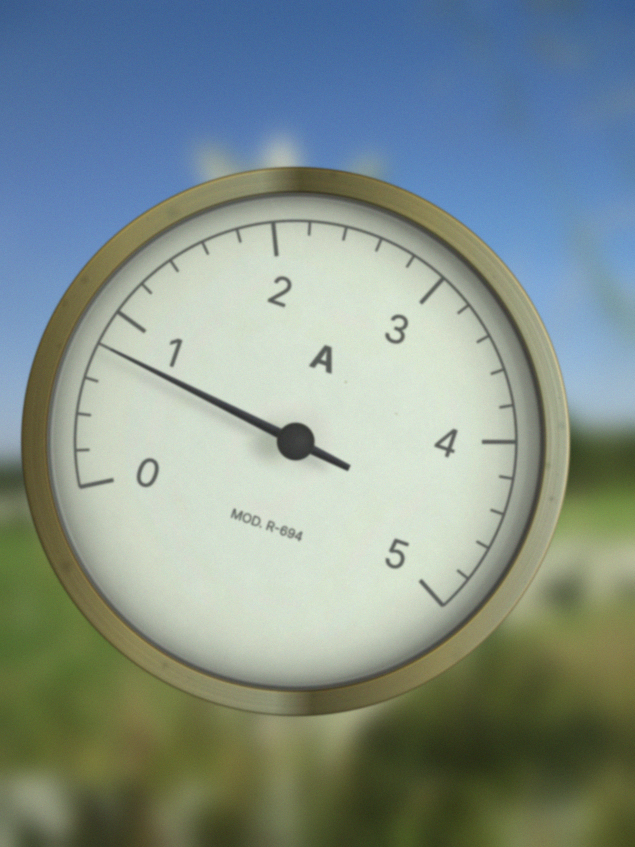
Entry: 0.8 A
